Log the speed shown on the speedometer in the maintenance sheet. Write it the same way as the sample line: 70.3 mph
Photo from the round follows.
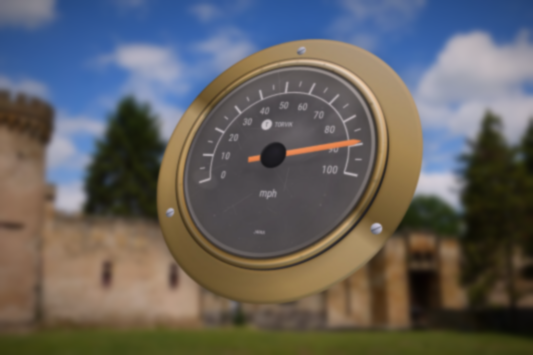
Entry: 90 mph
